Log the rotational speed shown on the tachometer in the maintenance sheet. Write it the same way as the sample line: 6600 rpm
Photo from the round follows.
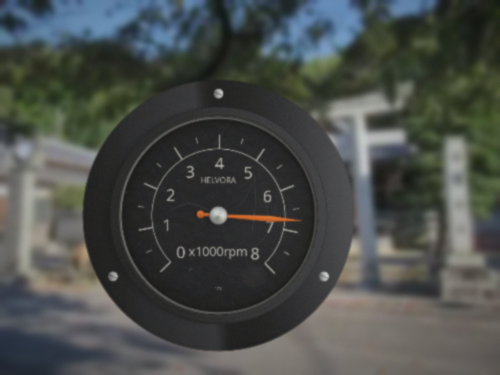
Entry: 6750 rpm
